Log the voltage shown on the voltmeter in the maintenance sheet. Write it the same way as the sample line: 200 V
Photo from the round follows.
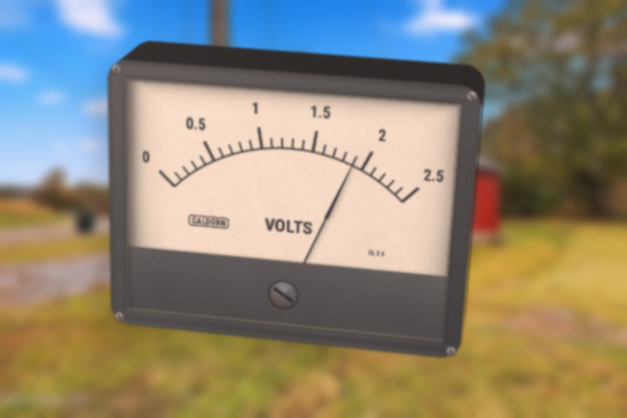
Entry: 1.9 V
